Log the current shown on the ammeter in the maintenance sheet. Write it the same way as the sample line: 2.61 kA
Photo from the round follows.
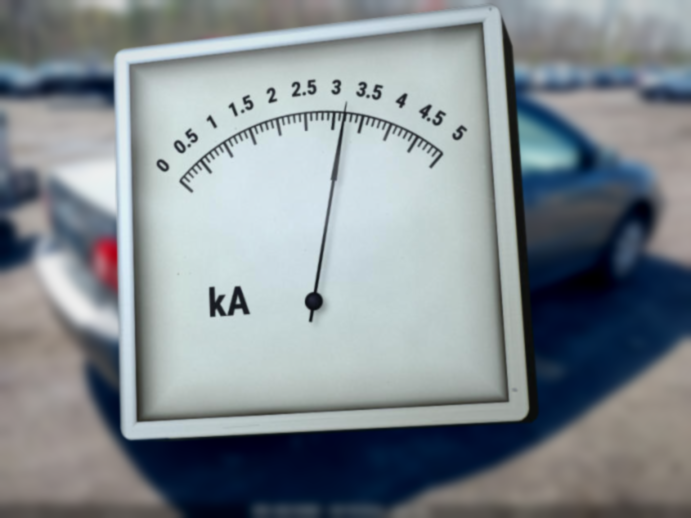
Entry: 3.2 kA
